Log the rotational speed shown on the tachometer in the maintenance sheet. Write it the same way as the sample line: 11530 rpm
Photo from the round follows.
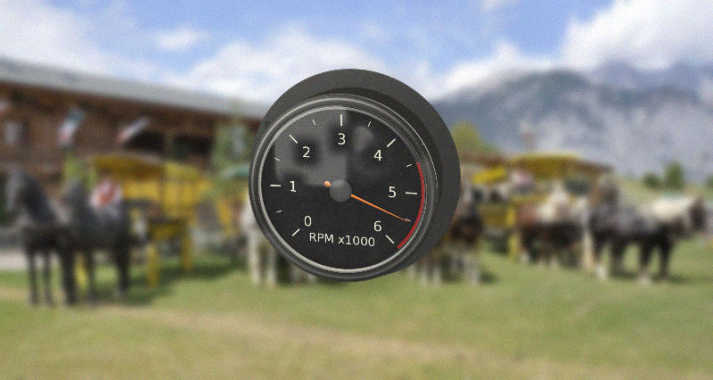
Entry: 5500 rpm
